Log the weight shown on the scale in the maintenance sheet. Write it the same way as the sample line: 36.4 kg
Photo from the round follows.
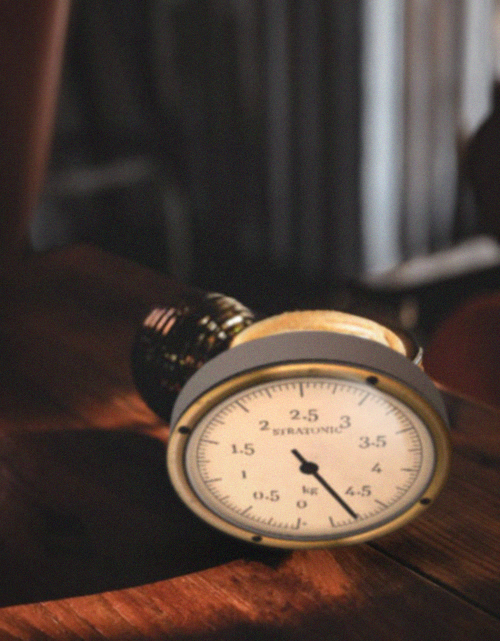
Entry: 4.75 kg
